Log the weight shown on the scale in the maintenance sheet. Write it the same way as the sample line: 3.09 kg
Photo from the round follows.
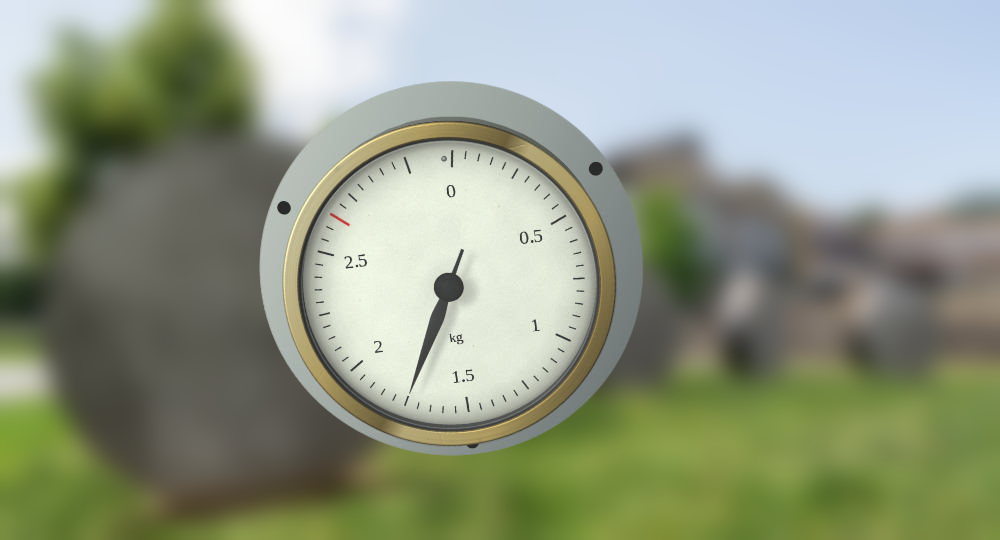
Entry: 1.75 kg
